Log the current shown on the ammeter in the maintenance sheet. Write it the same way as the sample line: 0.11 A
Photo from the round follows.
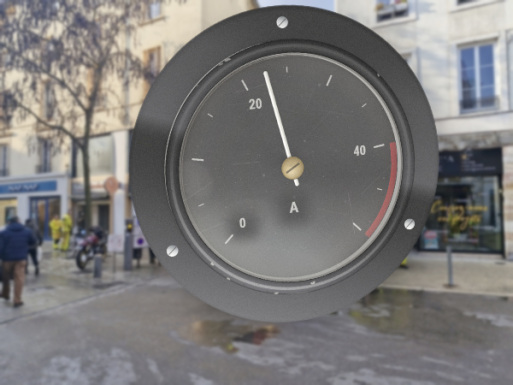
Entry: 22.5 A
